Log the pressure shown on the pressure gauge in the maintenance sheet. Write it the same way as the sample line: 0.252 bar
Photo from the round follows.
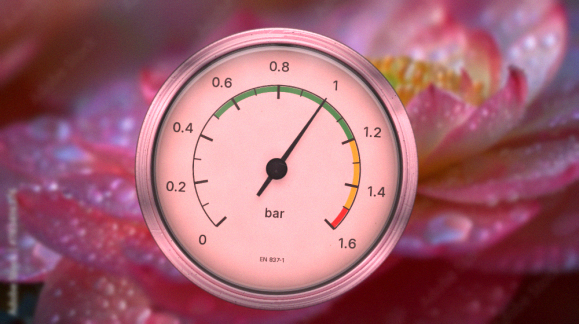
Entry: 1 bar
